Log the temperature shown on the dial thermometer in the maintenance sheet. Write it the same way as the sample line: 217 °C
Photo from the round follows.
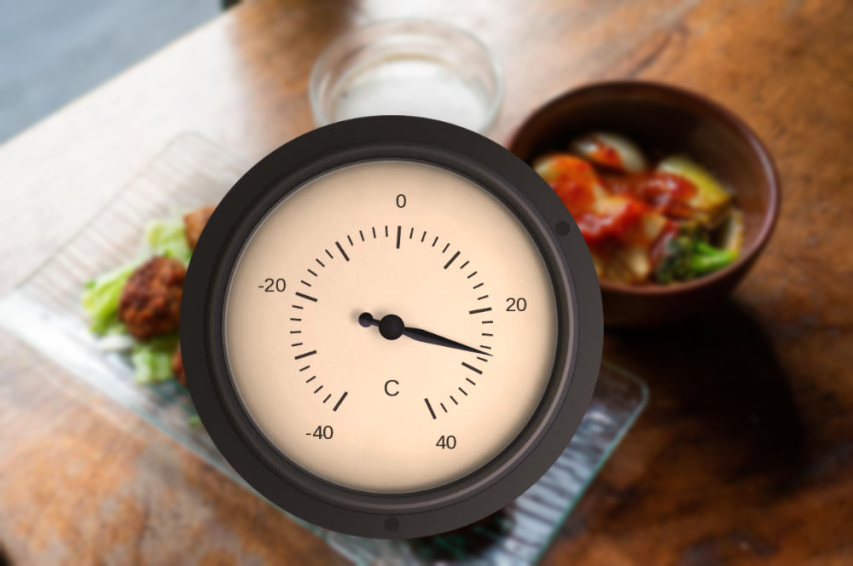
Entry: 27 °C
